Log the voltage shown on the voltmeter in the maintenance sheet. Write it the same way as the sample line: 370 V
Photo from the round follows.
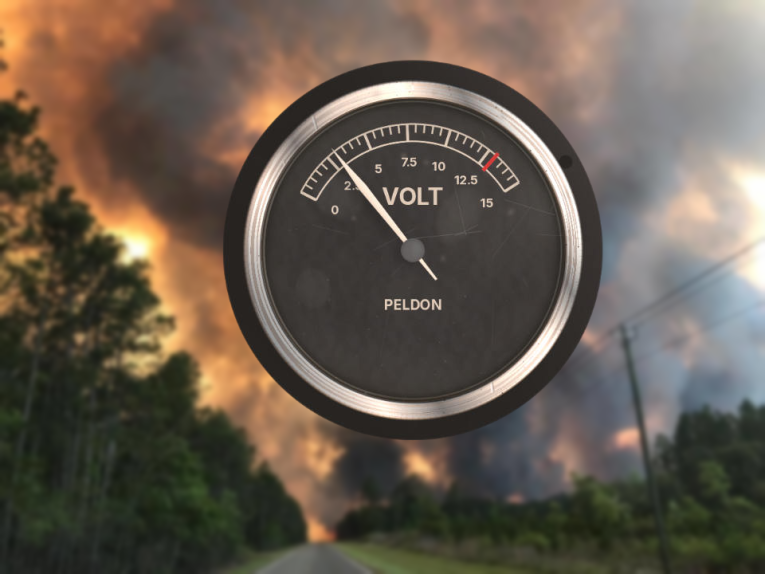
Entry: 3 V
